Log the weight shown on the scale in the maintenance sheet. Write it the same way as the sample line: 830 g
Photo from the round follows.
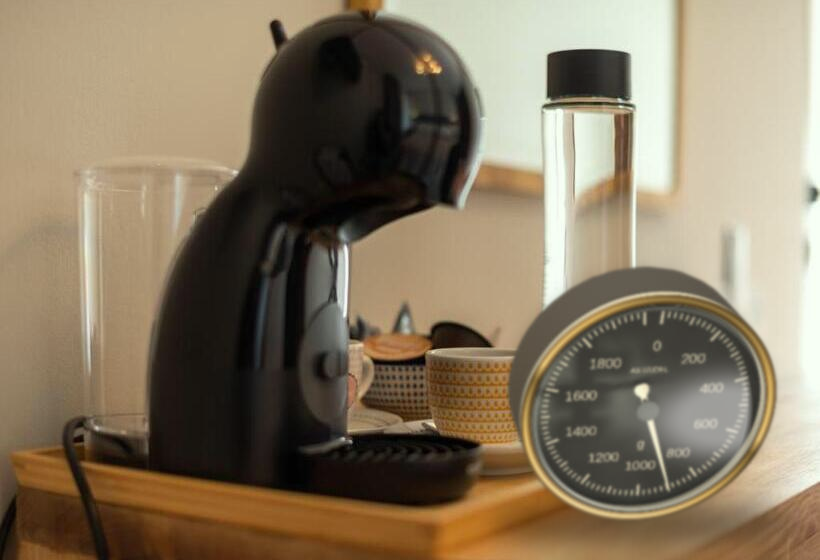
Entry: 900 g
